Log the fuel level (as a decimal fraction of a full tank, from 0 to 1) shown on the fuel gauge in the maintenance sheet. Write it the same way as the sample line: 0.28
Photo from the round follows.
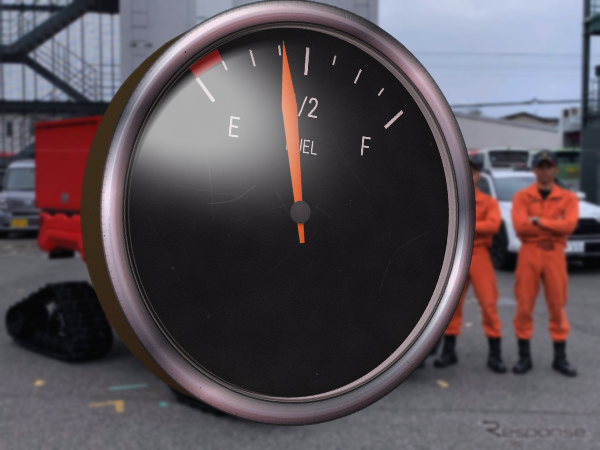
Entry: 0.375
